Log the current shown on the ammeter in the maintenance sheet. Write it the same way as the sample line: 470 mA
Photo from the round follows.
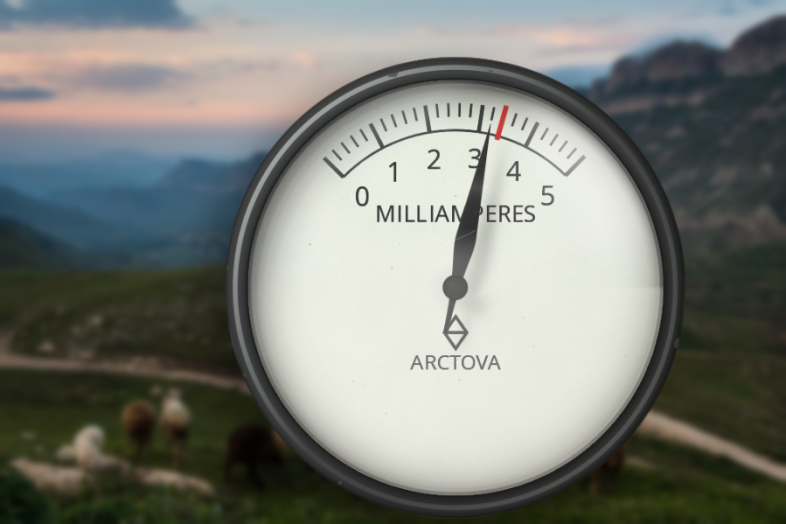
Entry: 3.2 mA
